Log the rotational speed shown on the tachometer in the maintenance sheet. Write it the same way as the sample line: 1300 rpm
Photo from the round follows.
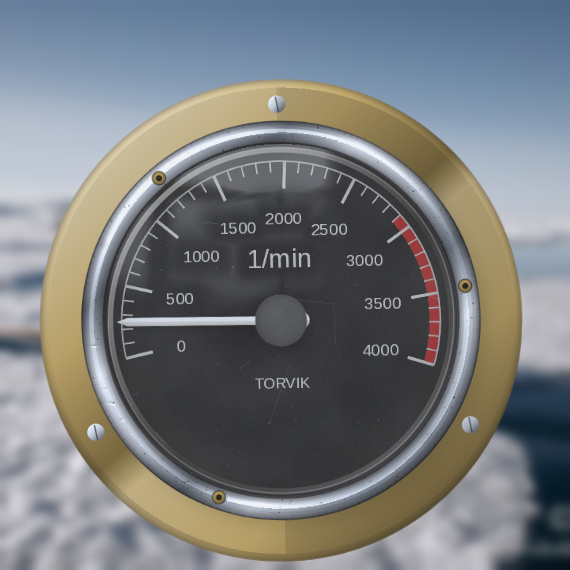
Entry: 250 rpm
